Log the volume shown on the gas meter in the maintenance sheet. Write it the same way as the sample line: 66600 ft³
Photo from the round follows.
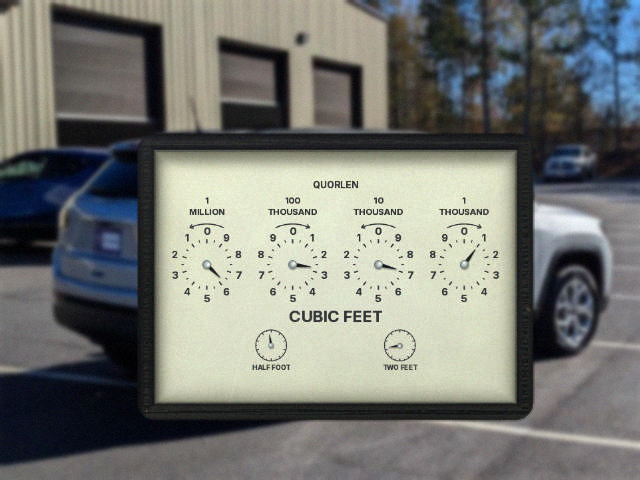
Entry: 627100 ft³
